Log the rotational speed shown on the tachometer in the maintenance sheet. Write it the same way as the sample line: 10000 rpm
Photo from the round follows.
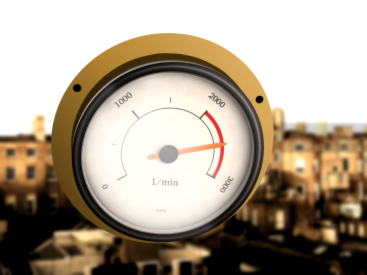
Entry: 2500 rpm
